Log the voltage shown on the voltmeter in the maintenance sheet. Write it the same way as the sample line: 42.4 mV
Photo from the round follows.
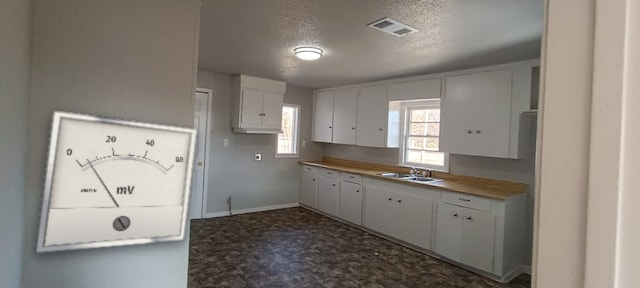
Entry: 5 mV
